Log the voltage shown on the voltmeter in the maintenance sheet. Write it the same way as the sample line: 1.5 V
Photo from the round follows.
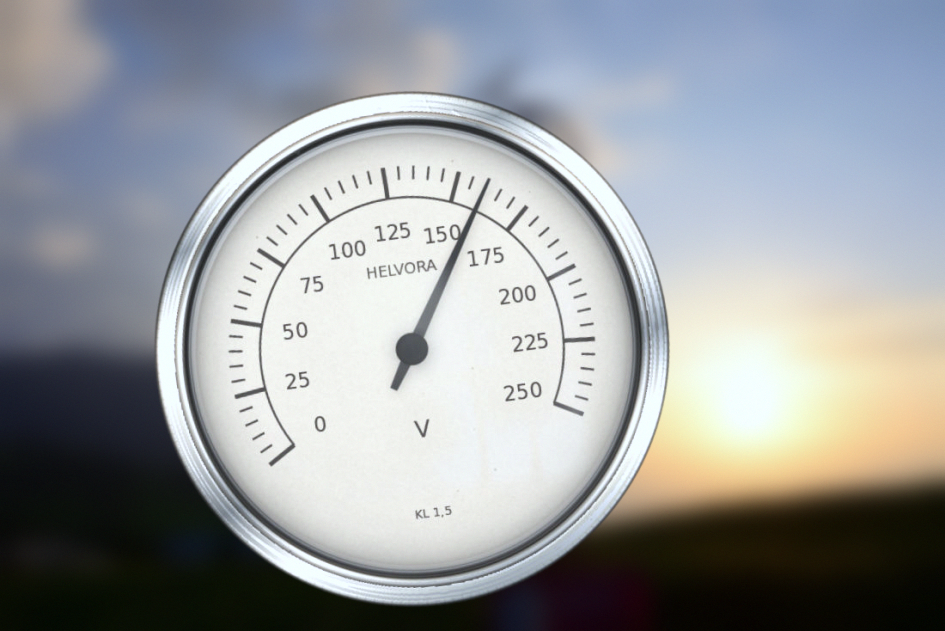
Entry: 160 V
